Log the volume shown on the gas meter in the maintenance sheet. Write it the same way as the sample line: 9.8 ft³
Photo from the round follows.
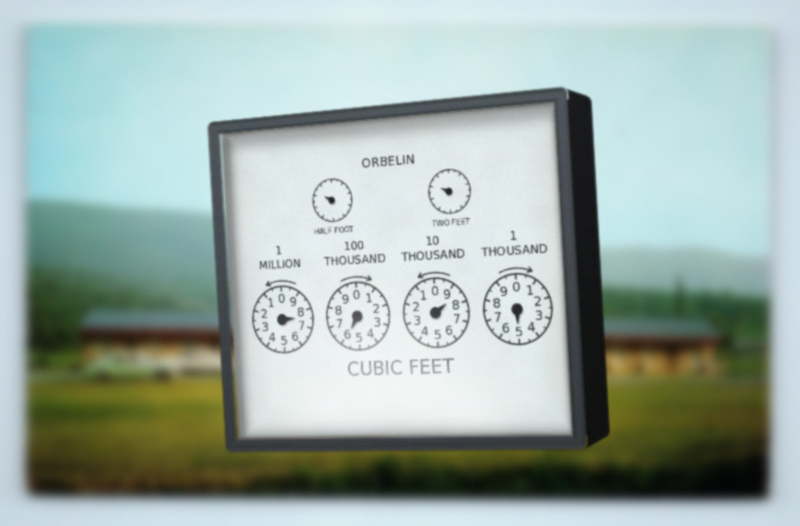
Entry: 758500 ft³
